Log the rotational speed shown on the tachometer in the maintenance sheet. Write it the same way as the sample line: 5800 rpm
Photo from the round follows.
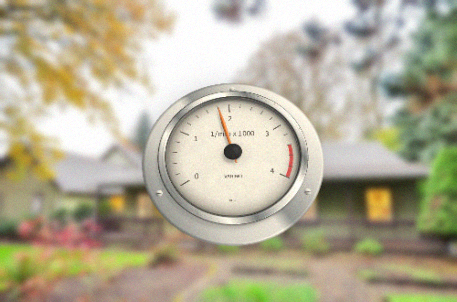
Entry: 1800 rpm
